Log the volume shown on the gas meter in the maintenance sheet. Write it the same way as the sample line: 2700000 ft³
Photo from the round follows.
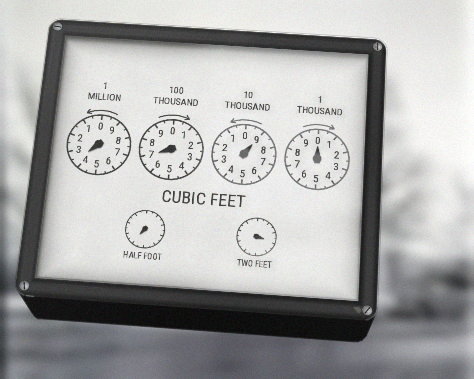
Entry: 369000 ft³
